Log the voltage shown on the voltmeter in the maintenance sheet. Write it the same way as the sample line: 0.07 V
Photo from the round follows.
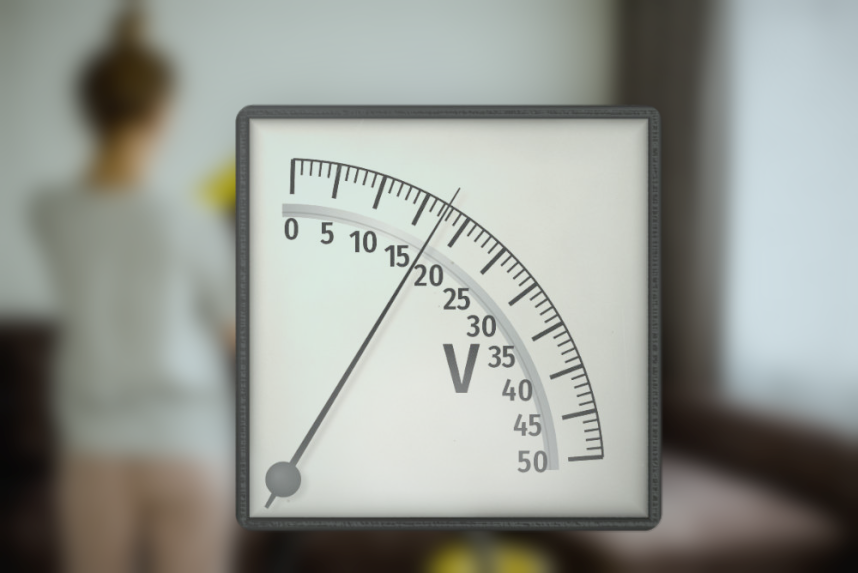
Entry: 17.5 V
